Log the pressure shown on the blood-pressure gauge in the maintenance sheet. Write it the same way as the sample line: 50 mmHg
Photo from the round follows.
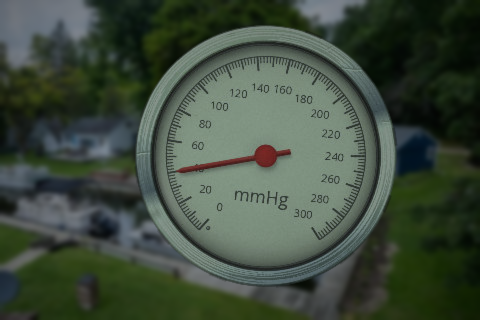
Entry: 40 mmHg
